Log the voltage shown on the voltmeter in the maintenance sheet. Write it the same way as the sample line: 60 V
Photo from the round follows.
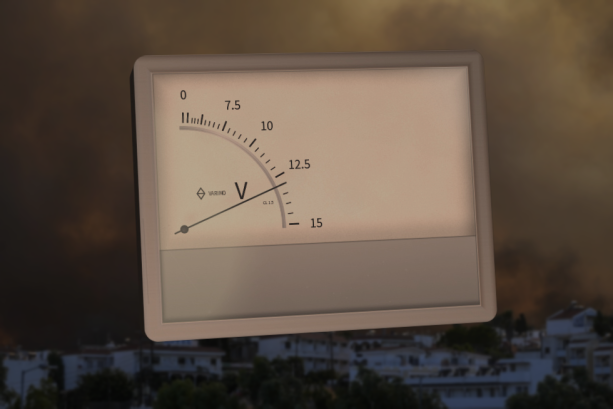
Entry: 13 V
